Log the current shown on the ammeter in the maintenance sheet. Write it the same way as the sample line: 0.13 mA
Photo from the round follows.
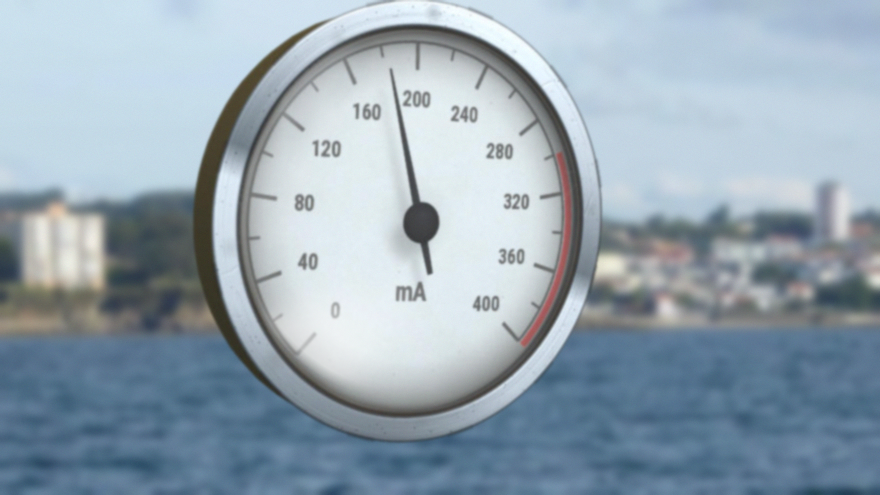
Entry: 180 mA
